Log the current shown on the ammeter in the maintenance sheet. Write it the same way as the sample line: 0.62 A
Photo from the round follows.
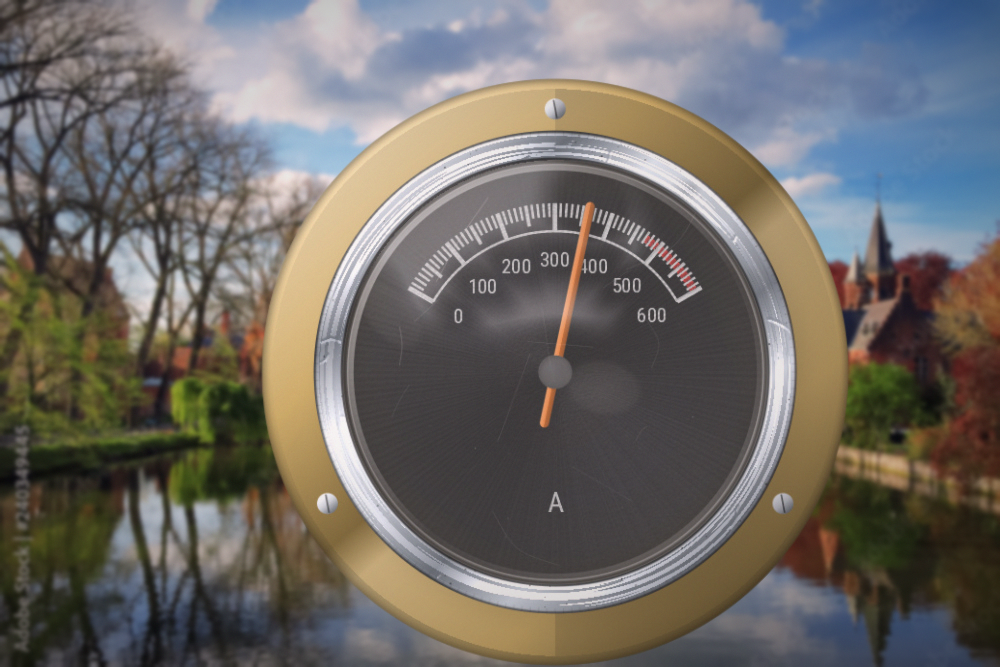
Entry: 360 A
